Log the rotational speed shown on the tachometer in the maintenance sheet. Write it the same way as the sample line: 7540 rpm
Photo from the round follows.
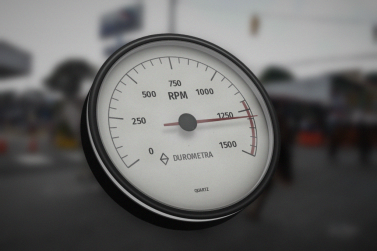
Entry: 1300 rpm
